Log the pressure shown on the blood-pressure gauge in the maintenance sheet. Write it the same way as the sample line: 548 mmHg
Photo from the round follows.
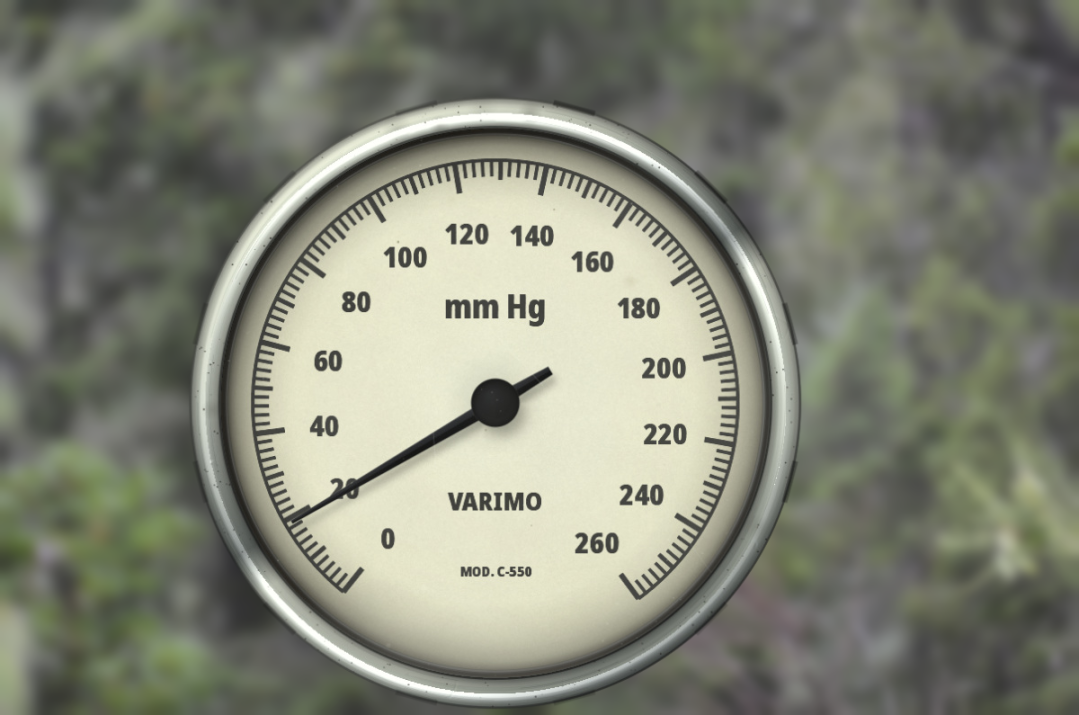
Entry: 19 mmHg
